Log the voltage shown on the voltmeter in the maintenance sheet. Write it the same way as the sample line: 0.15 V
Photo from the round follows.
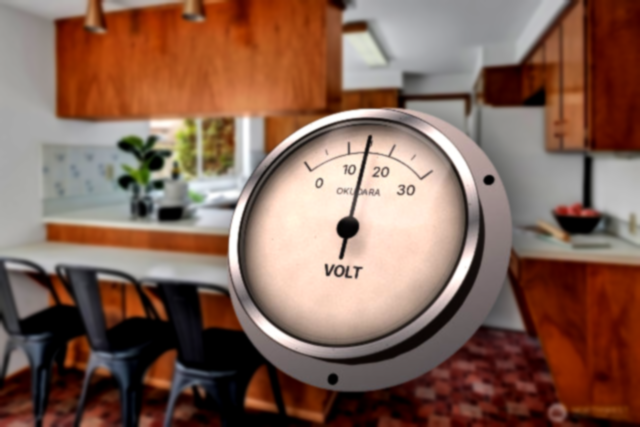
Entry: 15 V
